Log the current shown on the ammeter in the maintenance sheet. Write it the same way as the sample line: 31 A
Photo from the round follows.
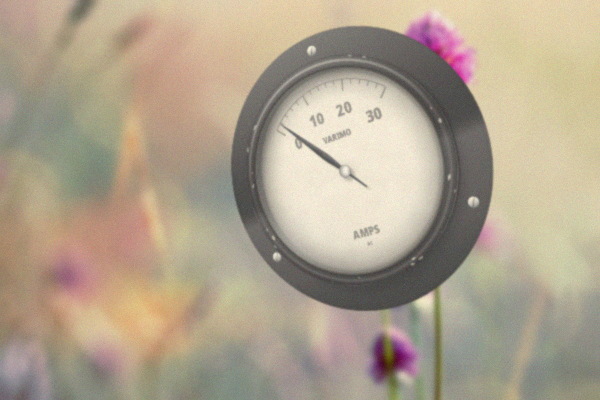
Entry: 2 A
